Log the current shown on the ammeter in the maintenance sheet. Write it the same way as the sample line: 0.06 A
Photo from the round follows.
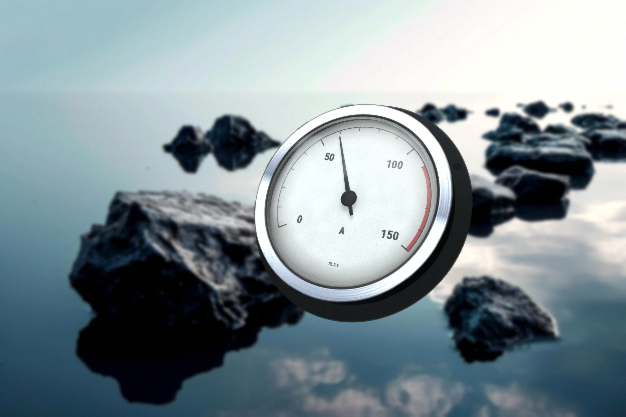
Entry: 60 A
